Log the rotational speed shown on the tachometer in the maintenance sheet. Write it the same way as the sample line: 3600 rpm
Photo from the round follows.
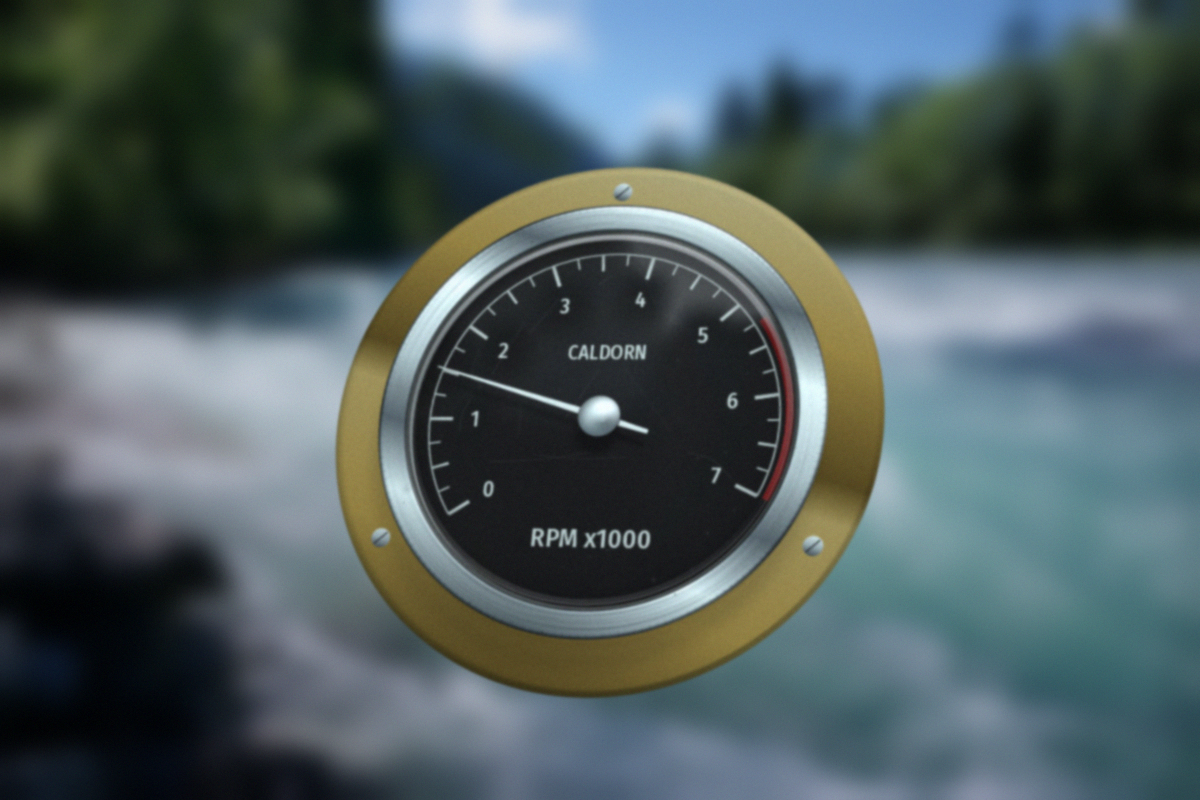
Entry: 1500 rpm
